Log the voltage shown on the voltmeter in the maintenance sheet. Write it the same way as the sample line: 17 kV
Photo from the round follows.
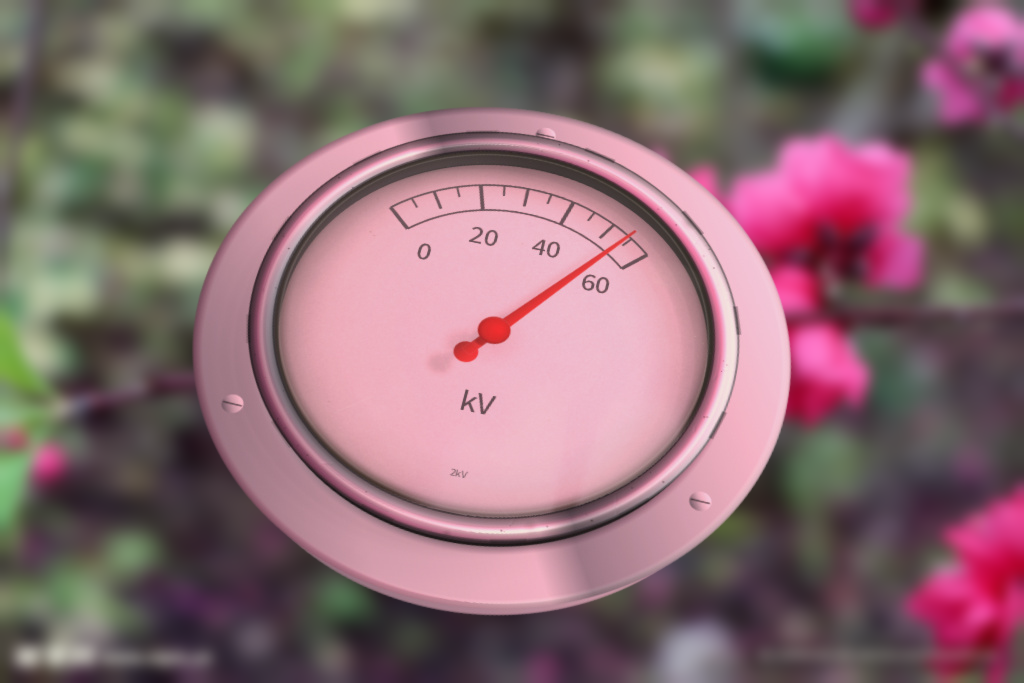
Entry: 55 kV
